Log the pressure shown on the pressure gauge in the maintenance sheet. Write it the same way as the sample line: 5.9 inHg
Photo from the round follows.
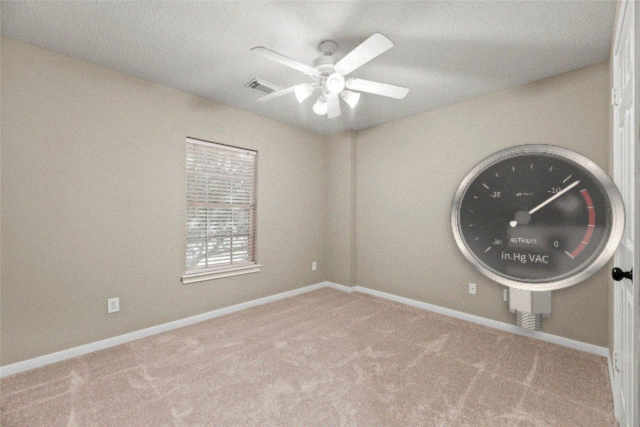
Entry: -9 inHg
